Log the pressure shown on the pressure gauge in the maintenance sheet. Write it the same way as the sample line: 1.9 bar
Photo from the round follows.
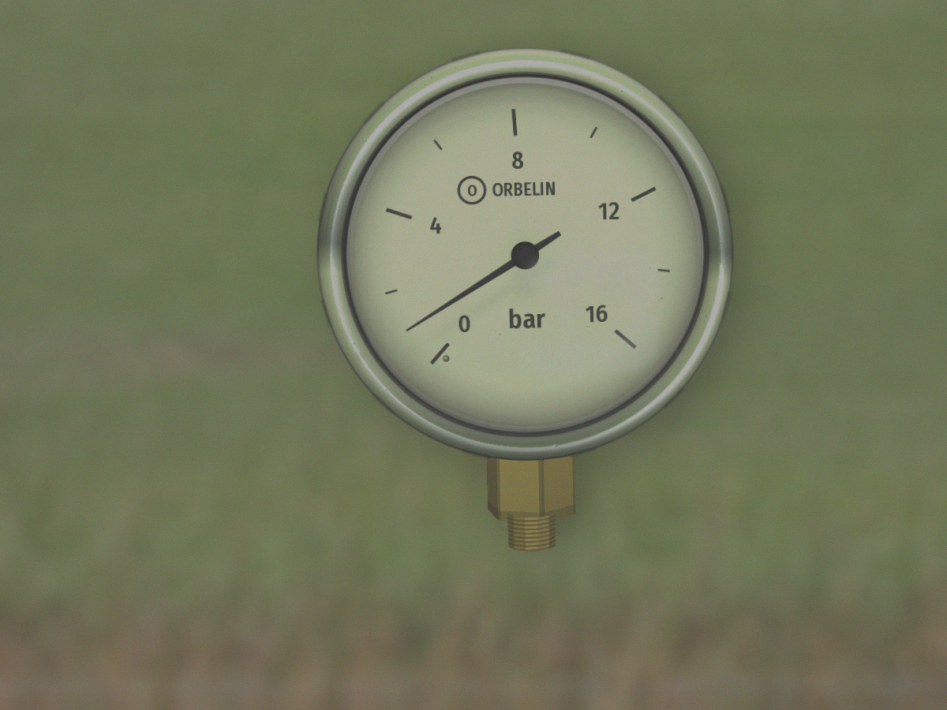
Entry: 1 bar
